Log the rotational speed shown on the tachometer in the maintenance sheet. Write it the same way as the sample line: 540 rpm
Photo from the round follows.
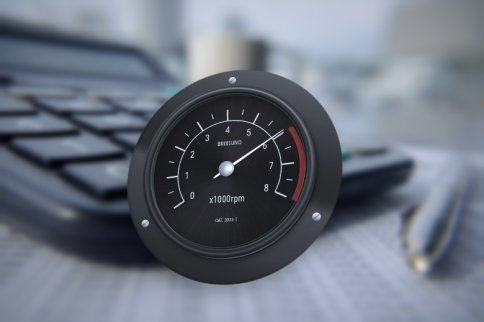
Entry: 6000 rpm
